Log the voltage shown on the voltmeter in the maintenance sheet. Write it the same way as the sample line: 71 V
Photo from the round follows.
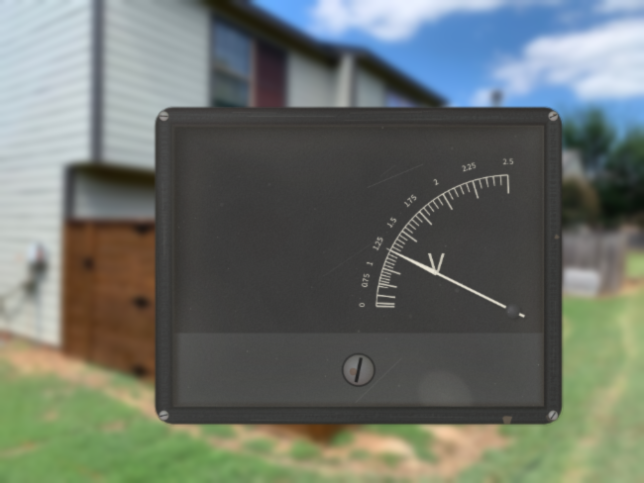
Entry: 1.25 V
